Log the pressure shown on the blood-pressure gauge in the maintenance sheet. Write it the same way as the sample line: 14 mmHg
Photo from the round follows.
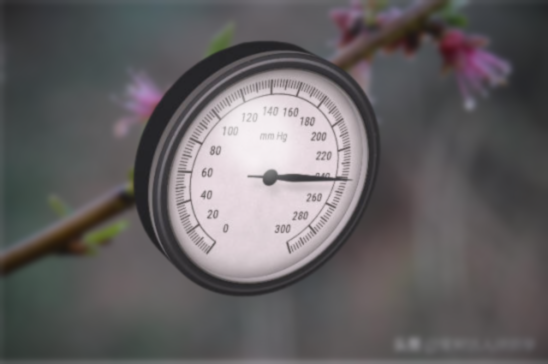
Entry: 240 mmHg
